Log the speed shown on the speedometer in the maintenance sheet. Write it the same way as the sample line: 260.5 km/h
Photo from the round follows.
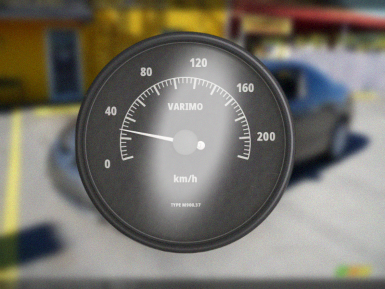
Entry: 28 km/h
